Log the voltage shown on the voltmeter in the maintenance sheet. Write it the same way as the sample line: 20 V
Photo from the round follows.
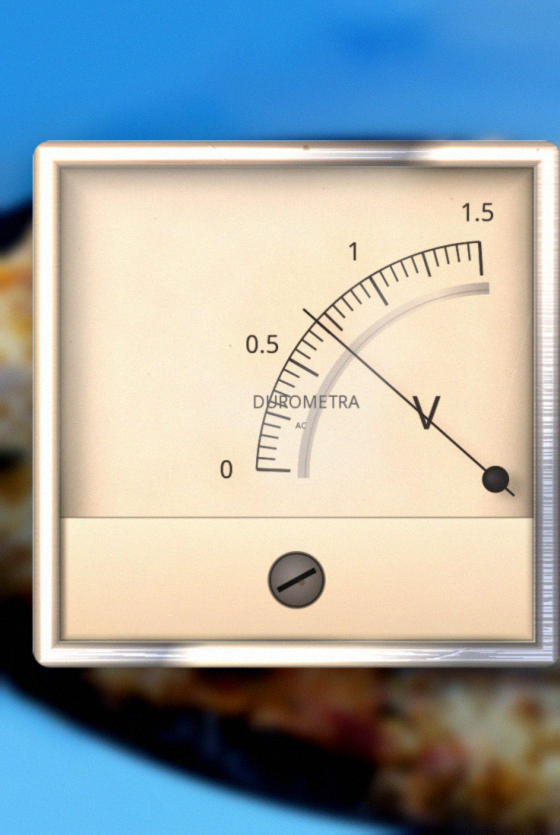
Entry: 0.7 V
